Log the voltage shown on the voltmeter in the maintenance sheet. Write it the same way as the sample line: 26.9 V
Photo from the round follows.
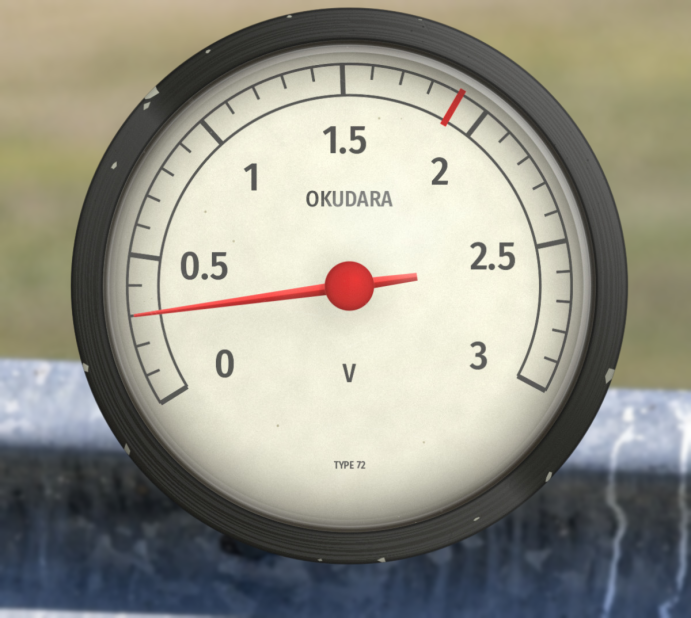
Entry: 0.3 V
